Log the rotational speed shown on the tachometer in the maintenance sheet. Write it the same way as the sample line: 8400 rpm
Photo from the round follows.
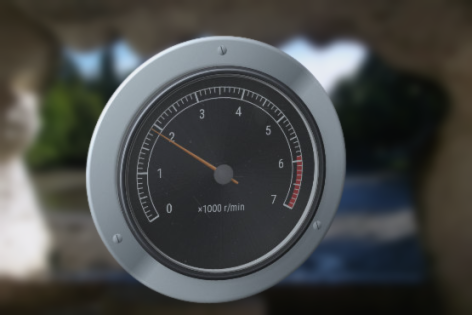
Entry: 1900 rpm
